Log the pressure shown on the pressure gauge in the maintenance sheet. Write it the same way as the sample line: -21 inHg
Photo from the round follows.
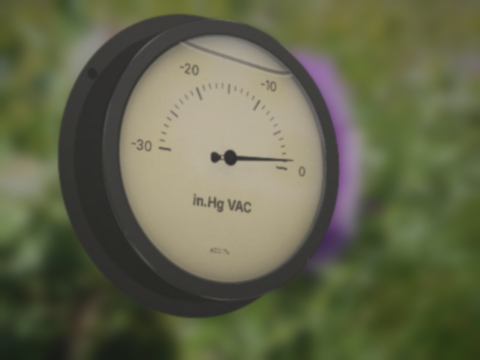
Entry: -1 inHg
